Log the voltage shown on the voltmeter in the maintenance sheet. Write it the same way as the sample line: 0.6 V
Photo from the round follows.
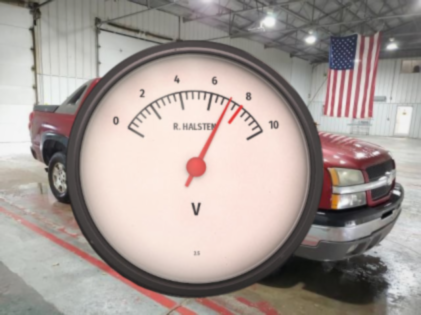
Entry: 7.2 V
